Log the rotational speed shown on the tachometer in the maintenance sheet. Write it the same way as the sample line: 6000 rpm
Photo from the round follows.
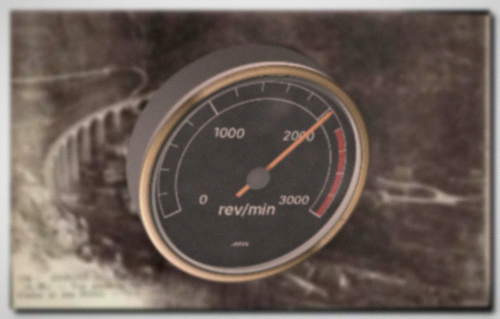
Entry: 2000 rpm
